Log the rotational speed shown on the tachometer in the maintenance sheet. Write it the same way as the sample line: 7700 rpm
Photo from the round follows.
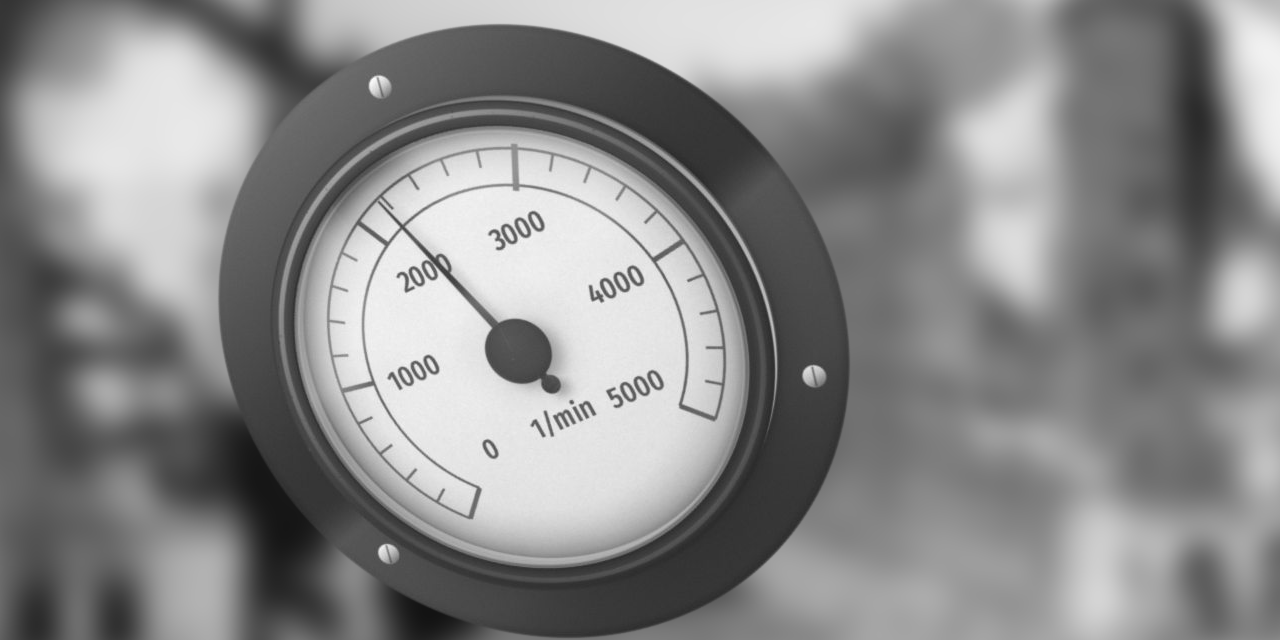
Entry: 2200 rpm
